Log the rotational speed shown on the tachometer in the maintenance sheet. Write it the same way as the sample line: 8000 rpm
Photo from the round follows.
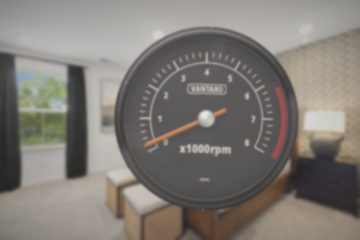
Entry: 200 rpm
